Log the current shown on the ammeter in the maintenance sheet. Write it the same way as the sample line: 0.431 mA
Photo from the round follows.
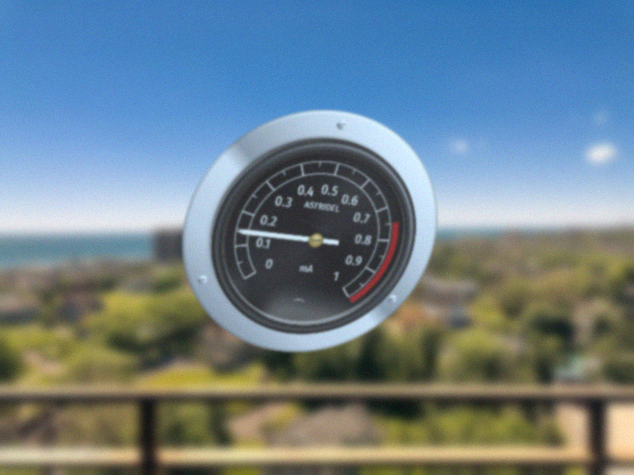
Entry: 0.15 mA
